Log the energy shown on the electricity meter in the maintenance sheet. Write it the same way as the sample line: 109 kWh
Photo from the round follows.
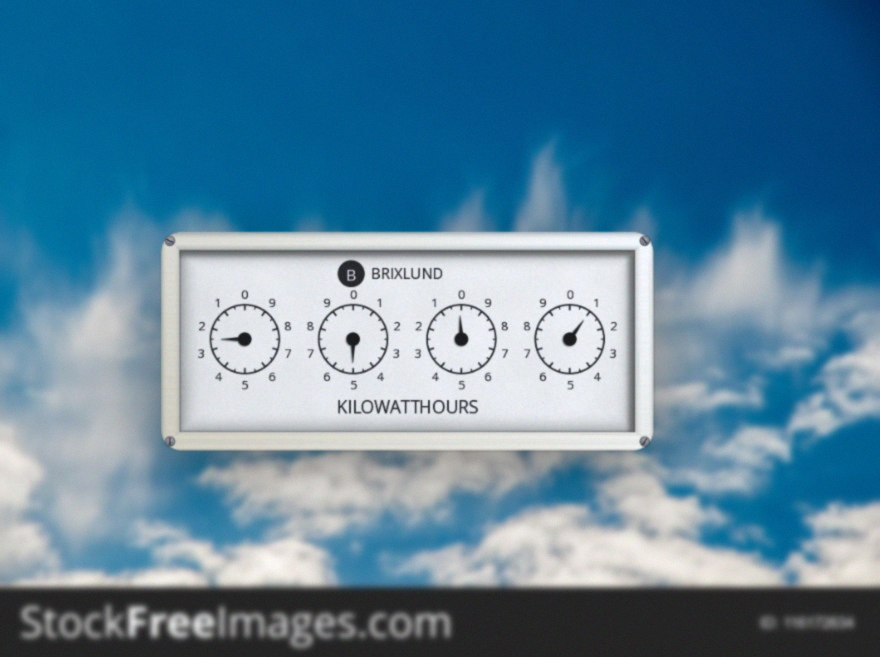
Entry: 2501 kWh
